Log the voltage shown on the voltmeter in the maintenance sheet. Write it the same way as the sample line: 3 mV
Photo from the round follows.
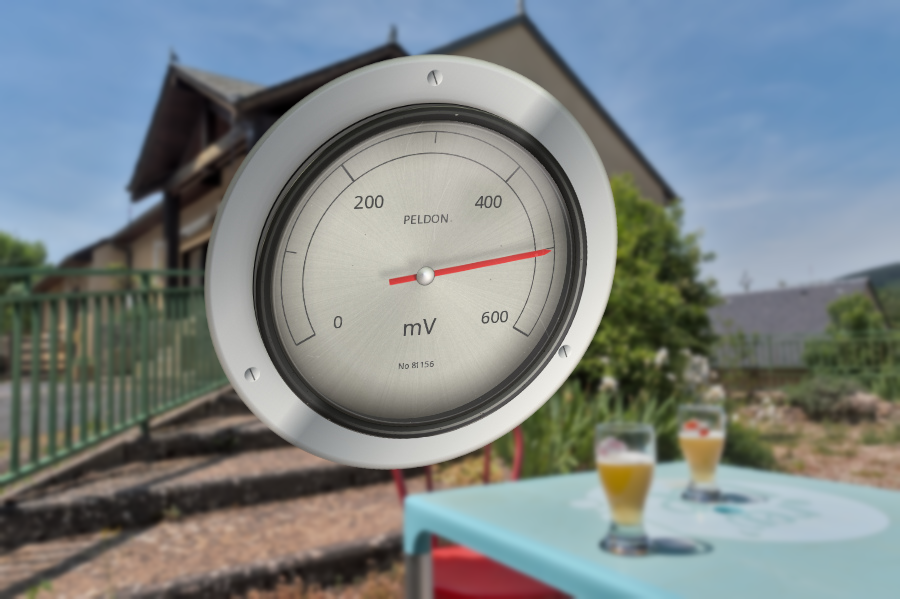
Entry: 500 mV
